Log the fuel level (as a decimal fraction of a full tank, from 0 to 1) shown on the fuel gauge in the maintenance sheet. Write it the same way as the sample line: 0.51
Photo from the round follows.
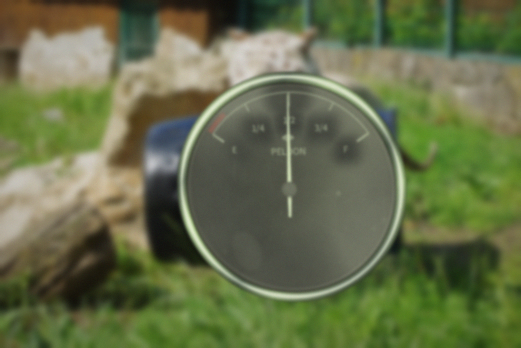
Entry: 0.5
